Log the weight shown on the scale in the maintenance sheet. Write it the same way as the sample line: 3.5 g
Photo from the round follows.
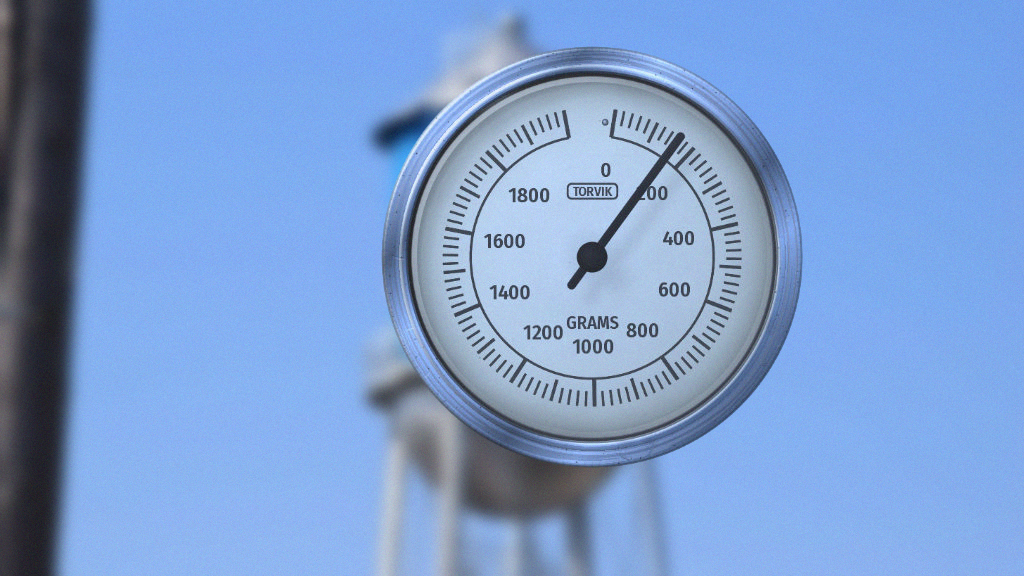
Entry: 160 g
